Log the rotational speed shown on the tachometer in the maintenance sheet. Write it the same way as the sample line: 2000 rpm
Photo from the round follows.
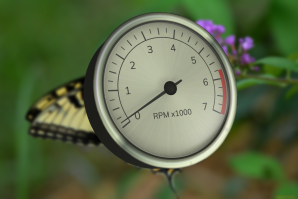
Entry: 125 rpm
